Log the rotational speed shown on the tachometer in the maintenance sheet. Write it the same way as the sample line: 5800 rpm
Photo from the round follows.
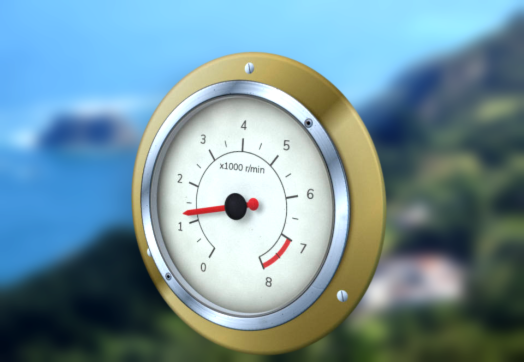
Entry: 1250 rpm
